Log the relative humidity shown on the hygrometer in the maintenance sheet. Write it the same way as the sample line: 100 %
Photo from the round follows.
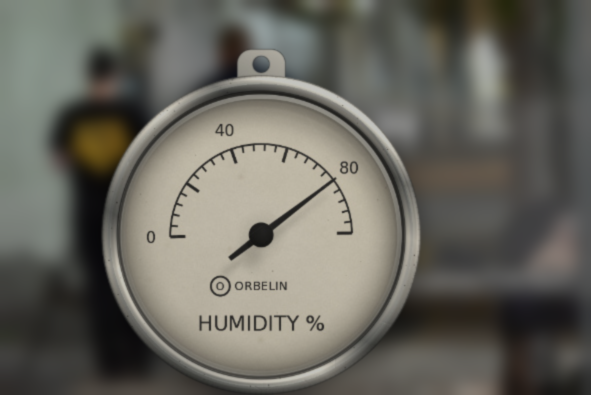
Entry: 80 %
